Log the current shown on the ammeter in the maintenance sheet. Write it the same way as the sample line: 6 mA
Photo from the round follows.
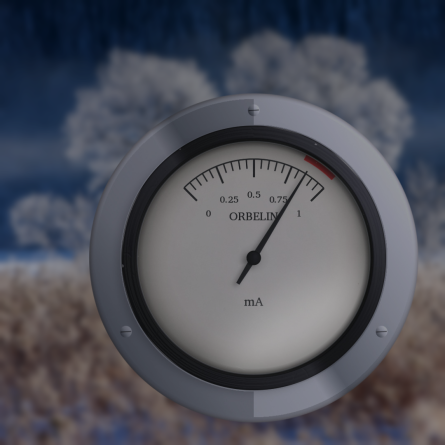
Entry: 0.85 mA
